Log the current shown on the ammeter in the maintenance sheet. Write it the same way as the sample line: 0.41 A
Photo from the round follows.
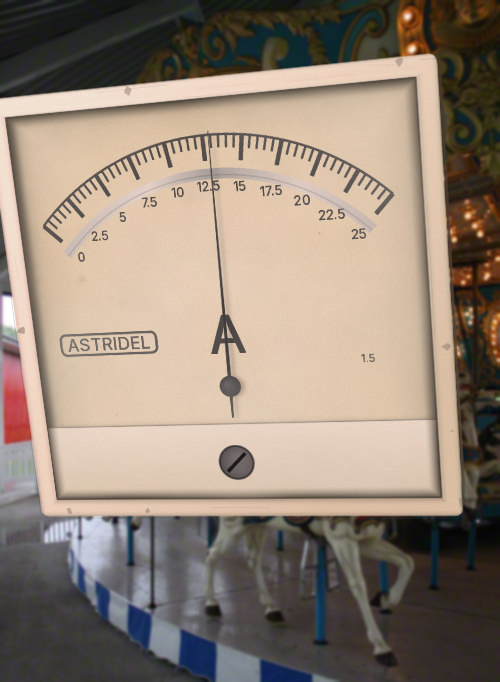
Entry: 13 A
